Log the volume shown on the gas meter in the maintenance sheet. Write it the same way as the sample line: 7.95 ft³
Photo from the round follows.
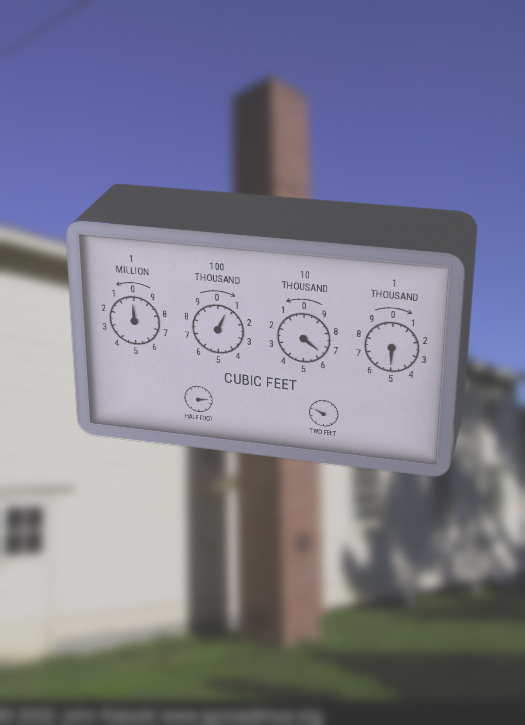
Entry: 6500 ft³
